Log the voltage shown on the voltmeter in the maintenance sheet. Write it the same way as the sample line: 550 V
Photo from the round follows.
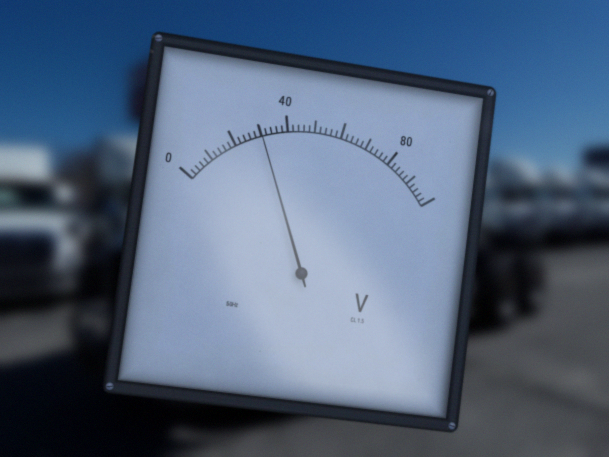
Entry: 30 V
